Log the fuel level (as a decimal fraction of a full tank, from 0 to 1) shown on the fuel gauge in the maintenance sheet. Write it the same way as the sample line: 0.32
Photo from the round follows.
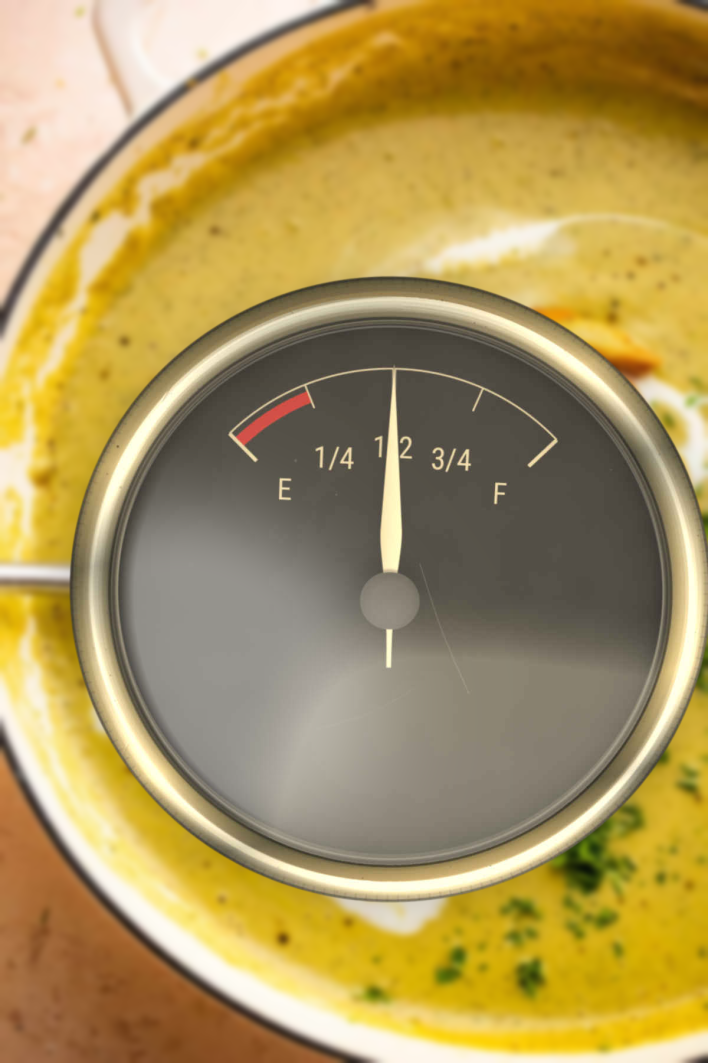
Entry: 0.5
